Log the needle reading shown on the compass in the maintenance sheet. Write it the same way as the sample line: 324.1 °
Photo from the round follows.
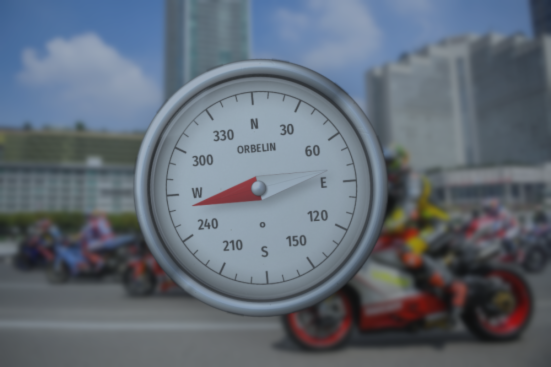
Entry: 260 °
